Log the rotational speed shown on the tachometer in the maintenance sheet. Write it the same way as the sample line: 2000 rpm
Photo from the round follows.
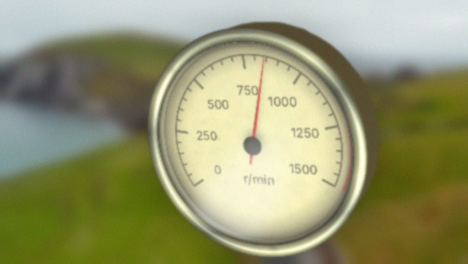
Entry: 850 rpm
